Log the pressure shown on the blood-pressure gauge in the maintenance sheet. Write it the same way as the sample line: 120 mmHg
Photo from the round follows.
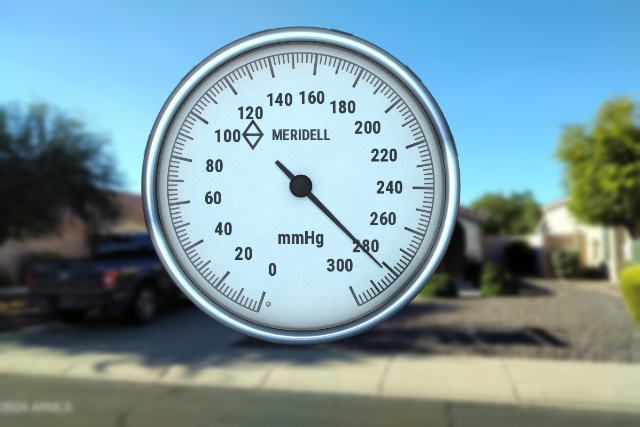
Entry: 282 mmHg
